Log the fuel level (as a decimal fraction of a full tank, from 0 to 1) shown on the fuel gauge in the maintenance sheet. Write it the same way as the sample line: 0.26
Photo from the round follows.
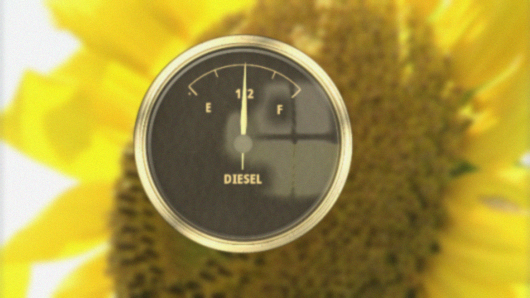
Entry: 0.5
